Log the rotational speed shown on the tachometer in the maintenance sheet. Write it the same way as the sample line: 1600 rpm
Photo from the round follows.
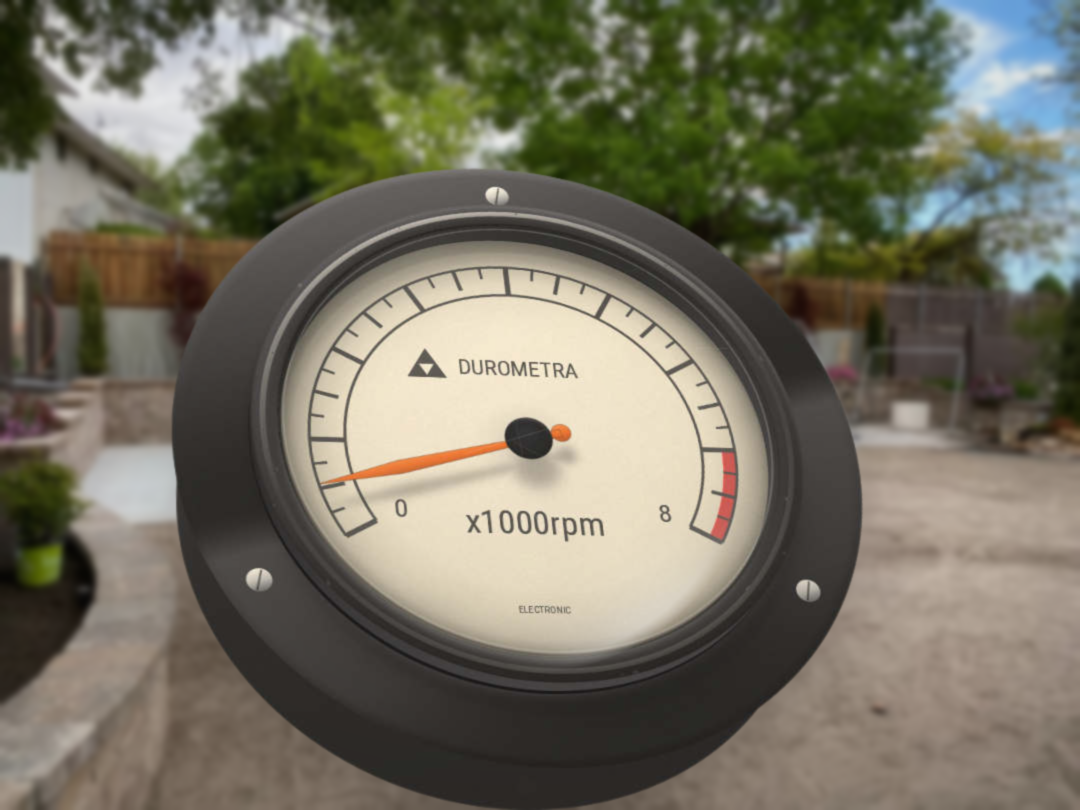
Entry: 500 rpm
